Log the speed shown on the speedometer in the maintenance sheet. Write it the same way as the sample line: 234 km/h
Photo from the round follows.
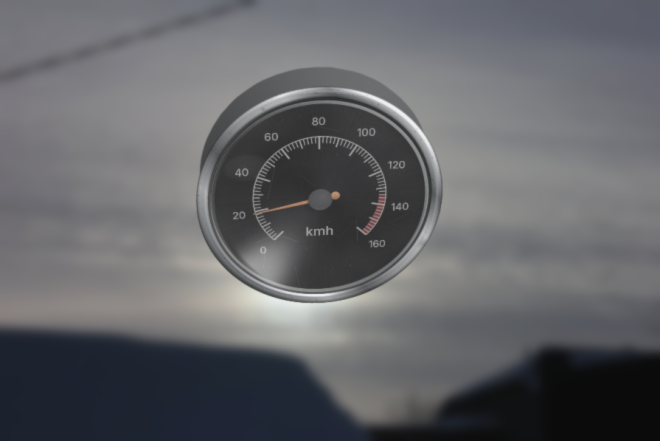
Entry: 20 km/h
